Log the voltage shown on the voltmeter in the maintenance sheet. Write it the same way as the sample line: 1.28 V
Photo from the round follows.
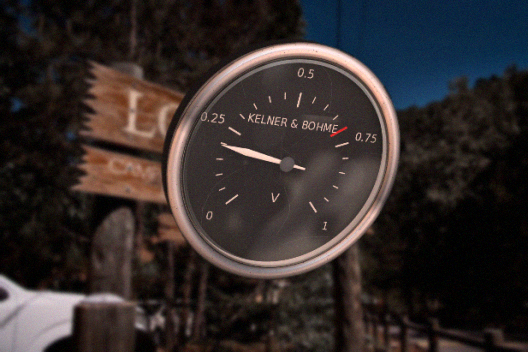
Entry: 0.2 V
